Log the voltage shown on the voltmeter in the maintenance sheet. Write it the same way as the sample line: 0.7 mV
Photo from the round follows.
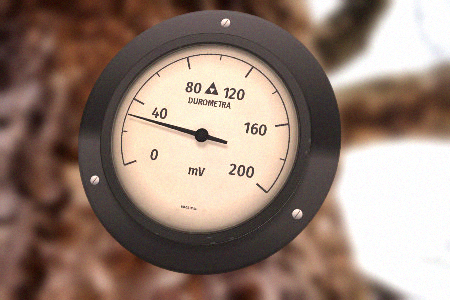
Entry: 30 mV
